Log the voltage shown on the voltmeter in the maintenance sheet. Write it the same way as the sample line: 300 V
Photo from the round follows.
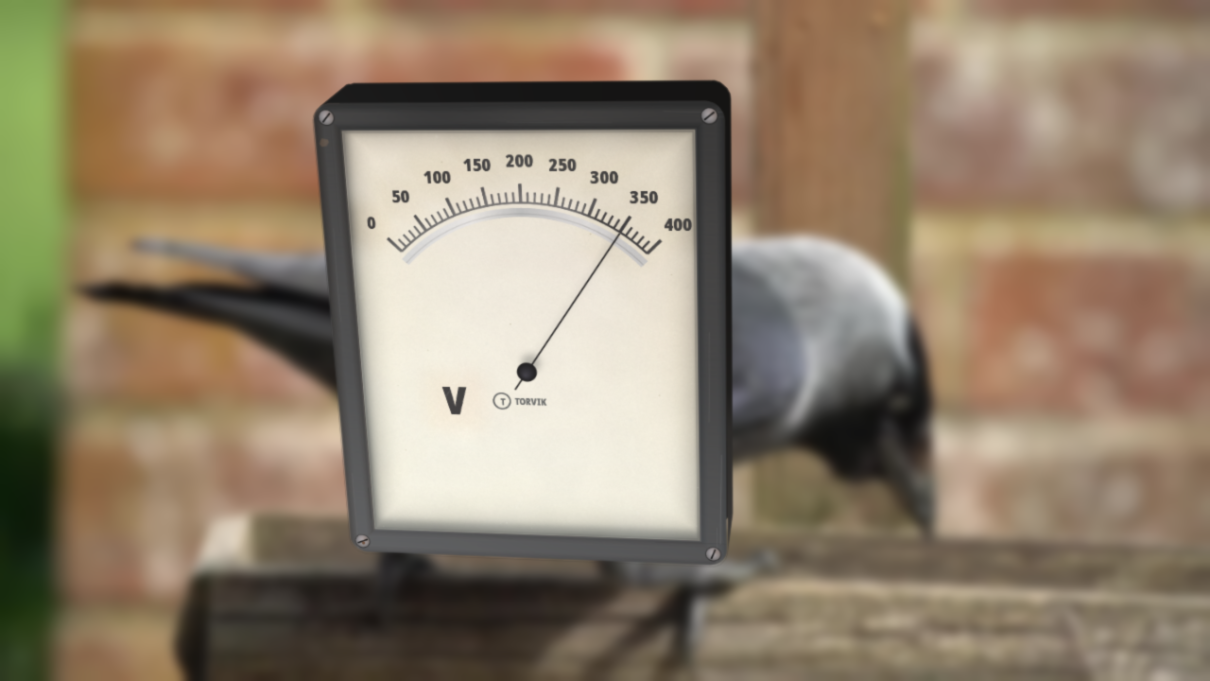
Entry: 350 V
